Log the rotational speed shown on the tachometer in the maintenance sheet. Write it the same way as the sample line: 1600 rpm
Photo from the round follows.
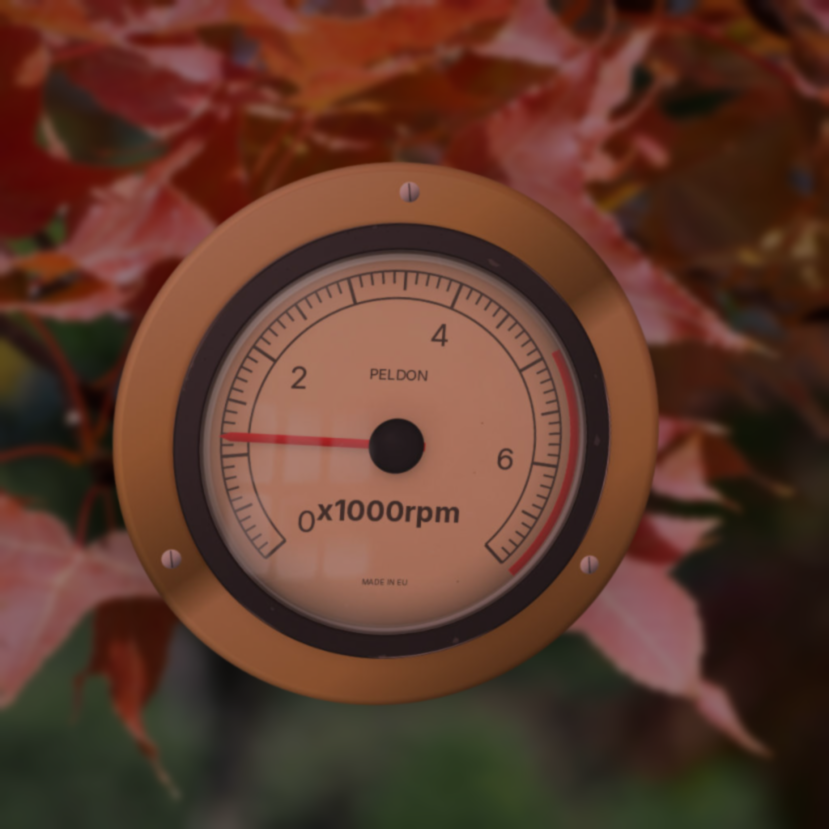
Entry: 1200 rpm
